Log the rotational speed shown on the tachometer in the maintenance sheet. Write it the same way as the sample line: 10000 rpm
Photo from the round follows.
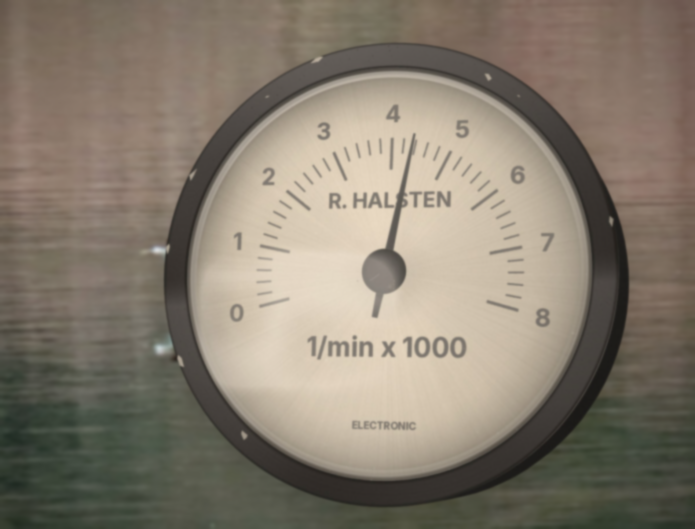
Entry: 4400 rpm
